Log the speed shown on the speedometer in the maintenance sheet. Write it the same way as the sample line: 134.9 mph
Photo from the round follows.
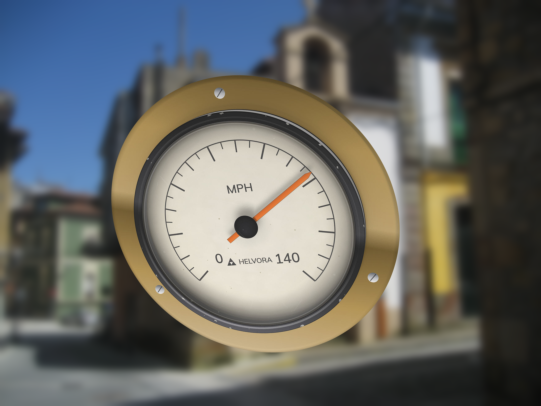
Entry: 97.5 mph
